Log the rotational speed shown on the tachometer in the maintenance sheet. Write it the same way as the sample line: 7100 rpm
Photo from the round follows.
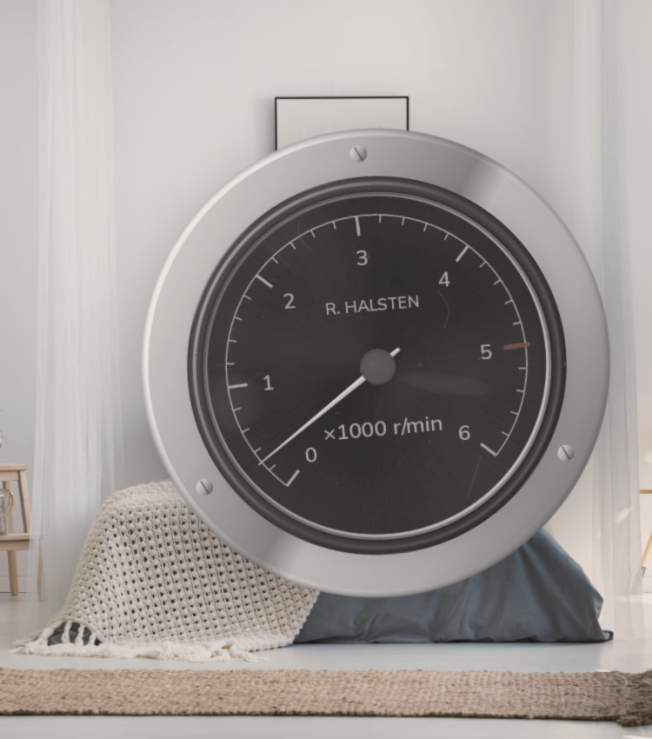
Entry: 300 rpm
